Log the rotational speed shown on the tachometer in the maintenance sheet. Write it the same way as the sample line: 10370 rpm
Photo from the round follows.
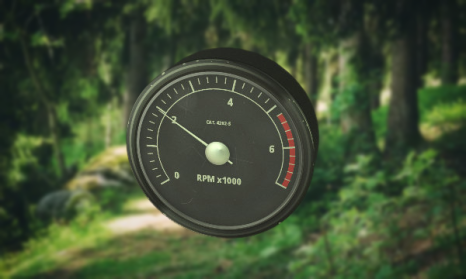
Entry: 2000 rpm
